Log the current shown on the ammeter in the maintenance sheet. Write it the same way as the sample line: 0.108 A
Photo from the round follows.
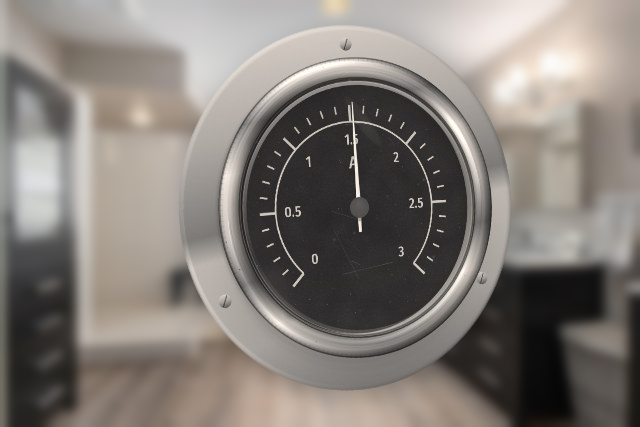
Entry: 1.5 A
